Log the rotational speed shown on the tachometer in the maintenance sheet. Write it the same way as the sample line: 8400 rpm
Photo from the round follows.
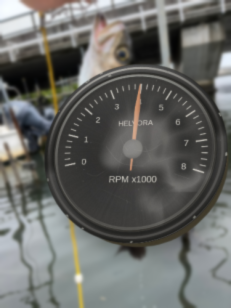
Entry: 4000 rpm
